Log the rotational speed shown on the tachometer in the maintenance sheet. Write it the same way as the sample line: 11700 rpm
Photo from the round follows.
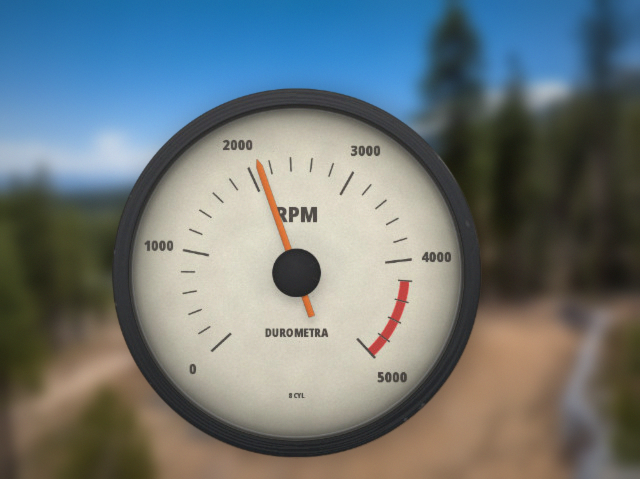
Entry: 2100 rpm
